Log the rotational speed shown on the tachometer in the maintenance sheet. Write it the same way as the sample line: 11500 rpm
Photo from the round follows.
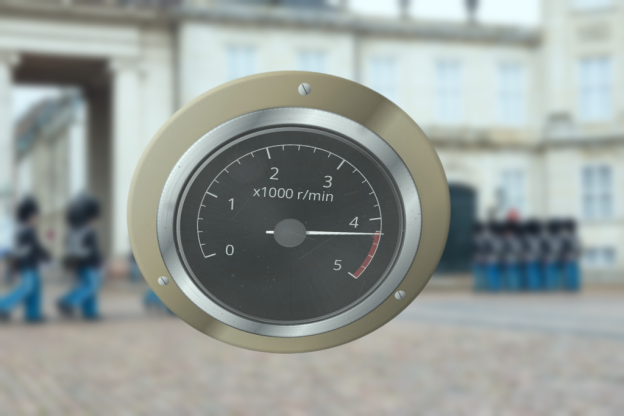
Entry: 4200 rpm
